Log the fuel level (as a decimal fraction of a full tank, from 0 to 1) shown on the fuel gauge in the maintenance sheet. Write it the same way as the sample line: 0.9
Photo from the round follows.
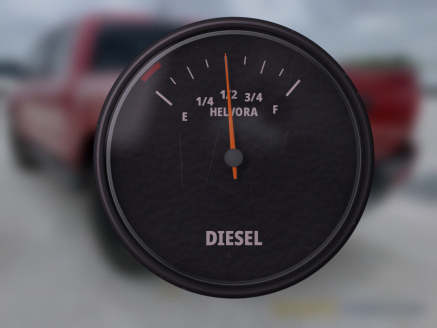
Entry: 0.5
